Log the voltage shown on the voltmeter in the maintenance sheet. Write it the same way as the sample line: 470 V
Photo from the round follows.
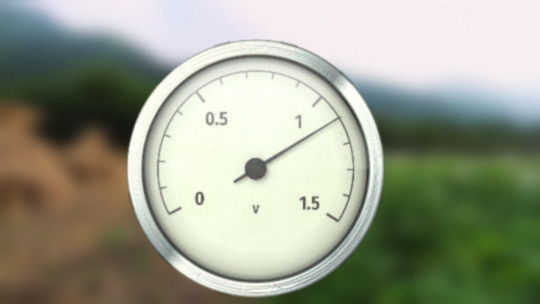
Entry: 1.1 V
